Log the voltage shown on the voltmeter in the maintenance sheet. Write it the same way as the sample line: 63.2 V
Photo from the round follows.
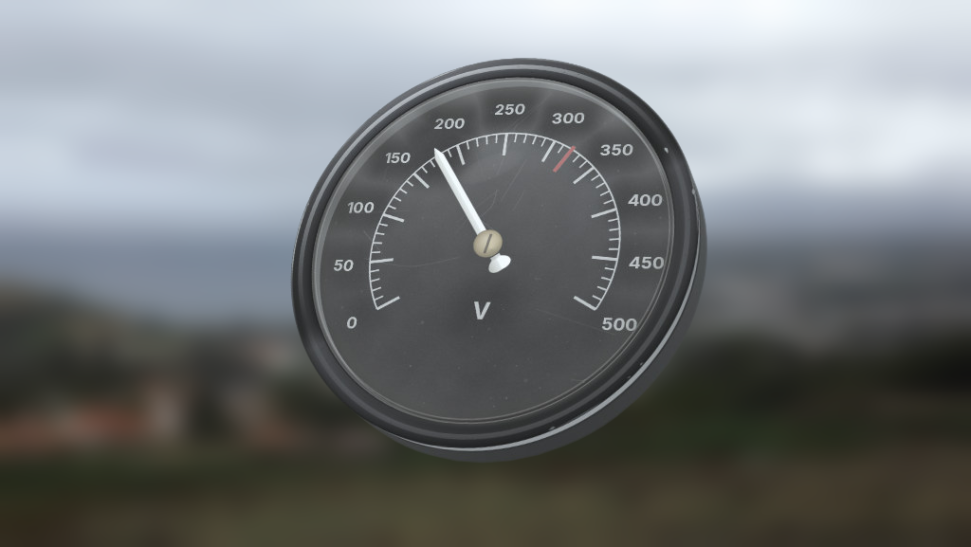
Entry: 180 V
